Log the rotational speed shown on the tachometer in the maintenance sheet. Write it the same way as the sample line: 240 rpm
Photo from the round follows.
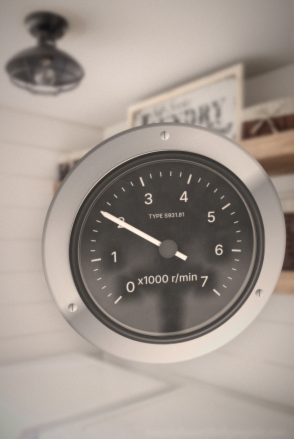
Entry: 2000 rpm
